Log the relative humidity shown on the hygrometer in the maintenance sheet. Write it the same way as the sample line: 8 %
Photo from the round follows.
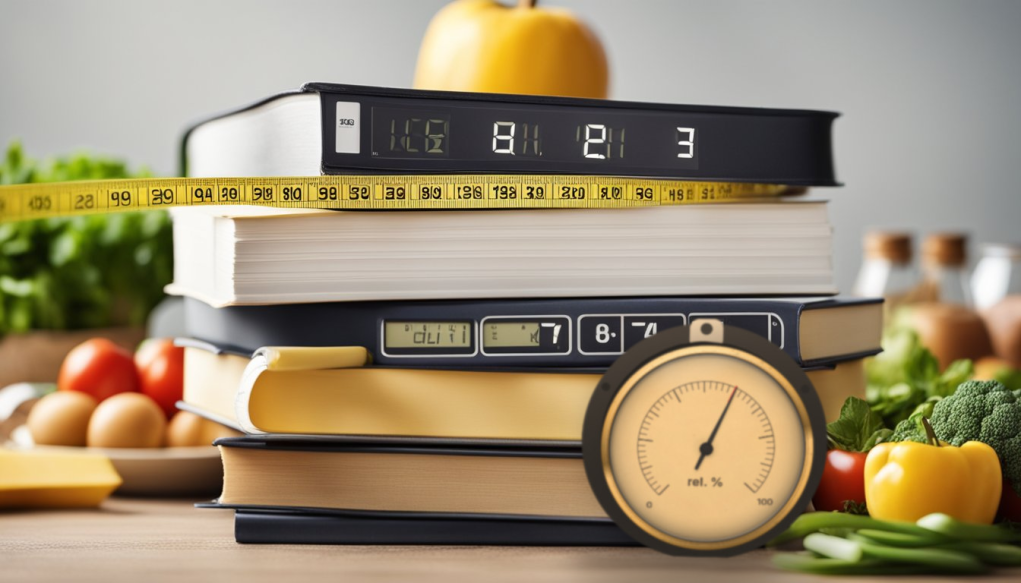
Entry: 60 %
